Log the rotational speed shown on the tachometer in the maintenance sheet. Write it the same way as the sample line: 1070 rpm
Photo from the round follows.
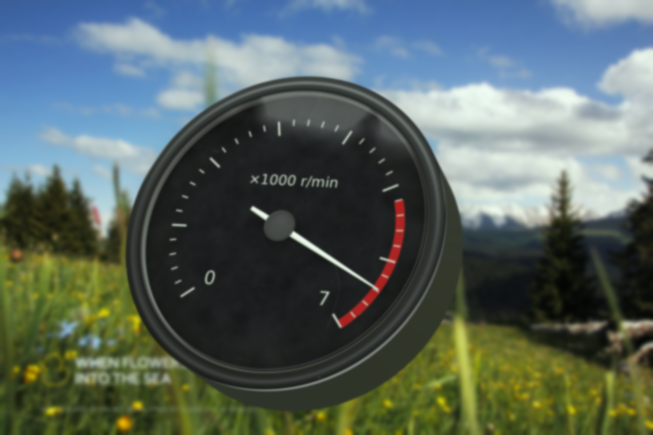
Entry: 6400 rpm
